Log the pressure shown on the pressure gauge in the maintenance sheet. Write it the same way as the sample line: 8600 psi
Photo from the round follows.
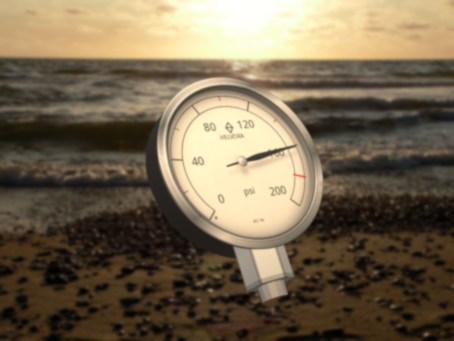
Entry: 160 psi
